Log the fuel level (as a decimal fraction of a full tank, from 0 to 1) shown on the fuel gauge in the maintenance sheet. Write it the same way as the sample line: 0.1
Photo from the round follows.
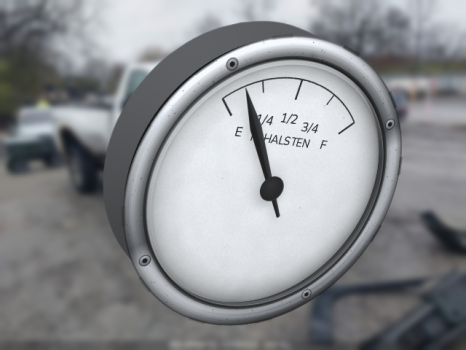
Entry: 0.125
